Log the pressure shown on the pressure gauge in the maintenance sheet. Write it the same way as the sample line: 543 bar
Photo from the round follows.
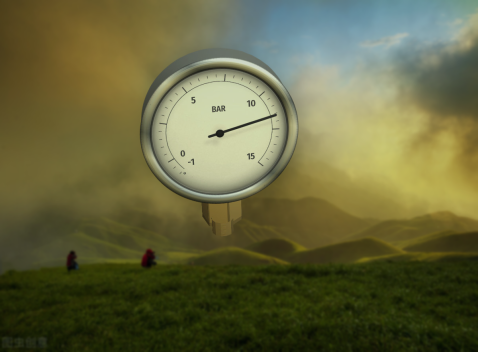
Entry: 11.5 bar
